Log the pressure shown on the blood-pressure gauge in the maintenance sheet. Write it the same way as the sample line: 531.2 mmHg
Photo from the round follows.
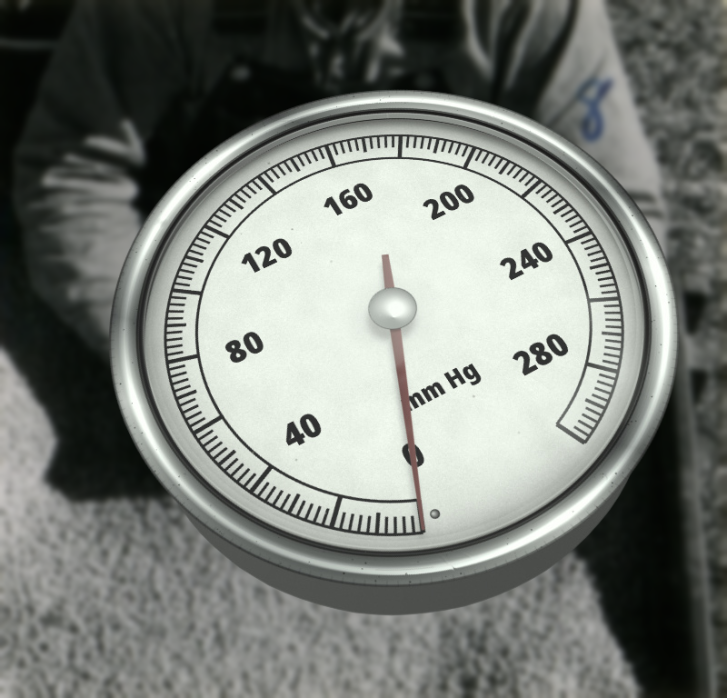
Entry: 0 mmHg
